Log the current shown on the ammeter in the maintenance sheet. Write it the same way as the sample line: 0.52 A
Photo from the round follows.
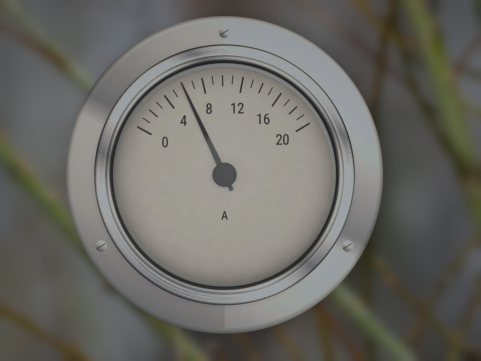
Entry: 6 A
